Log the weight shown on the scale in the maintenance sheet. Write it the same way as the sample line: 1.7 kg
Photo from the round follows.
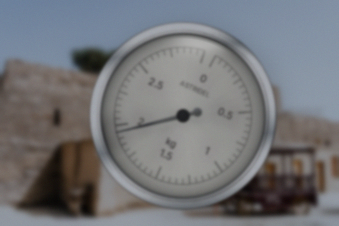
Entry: 1.95 kg
